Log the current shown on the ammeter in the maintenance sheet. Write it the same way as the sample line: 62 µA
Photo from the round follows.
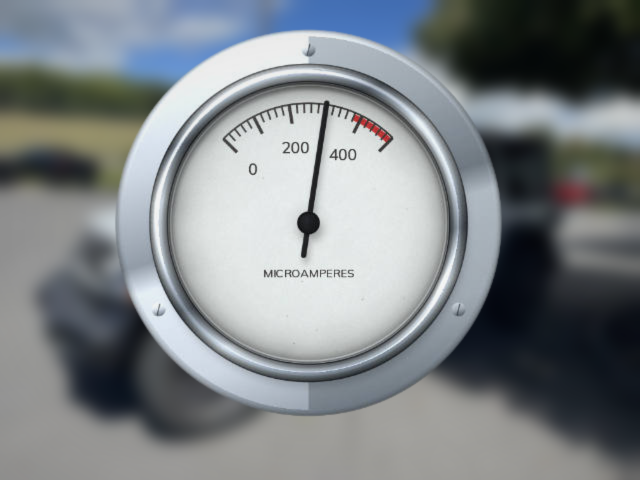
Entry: 300 µA
